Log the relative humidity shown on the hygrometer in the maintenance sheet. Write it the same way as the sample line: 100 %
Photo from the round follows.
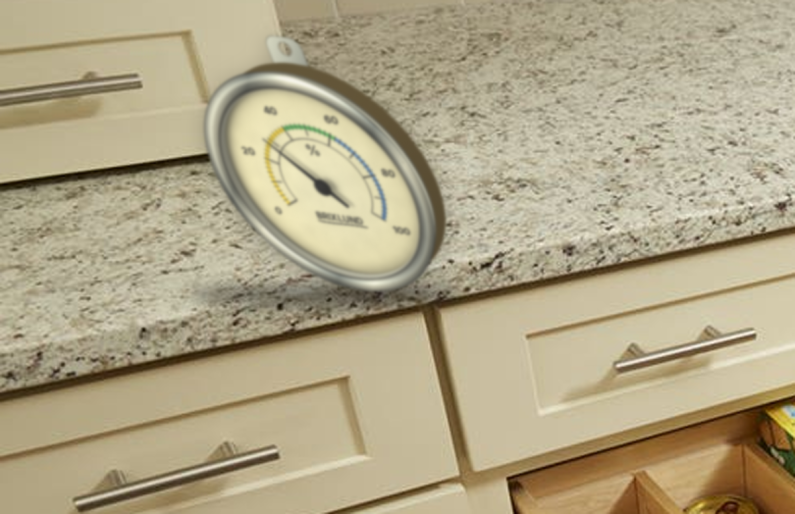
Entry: 30 %
